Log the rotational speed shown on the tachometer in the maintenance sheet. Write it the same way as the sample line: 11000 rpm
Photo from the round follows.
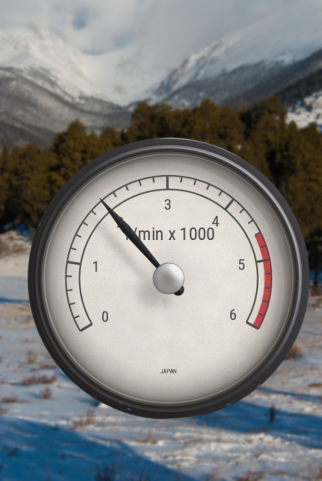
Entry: 2000 rpm
